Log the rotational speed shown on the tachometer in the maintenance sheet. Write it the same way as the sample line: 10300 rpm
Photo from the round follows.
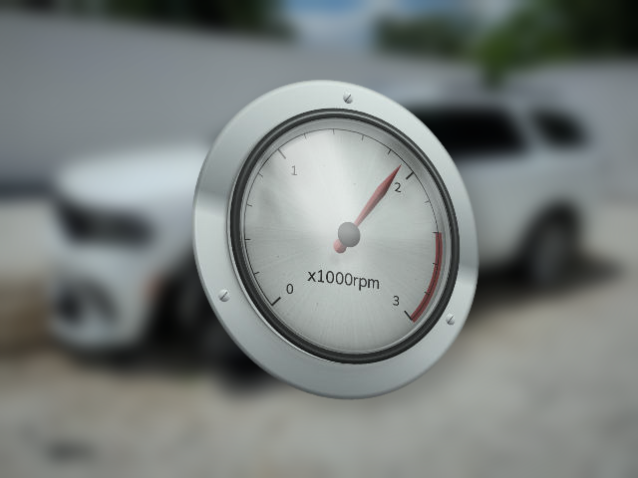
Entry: 1900 rpm
